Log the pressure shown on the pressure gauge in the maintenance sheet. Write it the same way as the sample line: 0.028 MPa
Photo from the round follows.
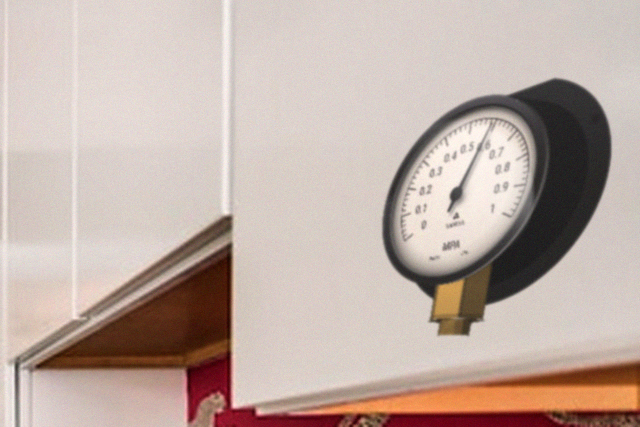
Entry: 0.6 MPa
